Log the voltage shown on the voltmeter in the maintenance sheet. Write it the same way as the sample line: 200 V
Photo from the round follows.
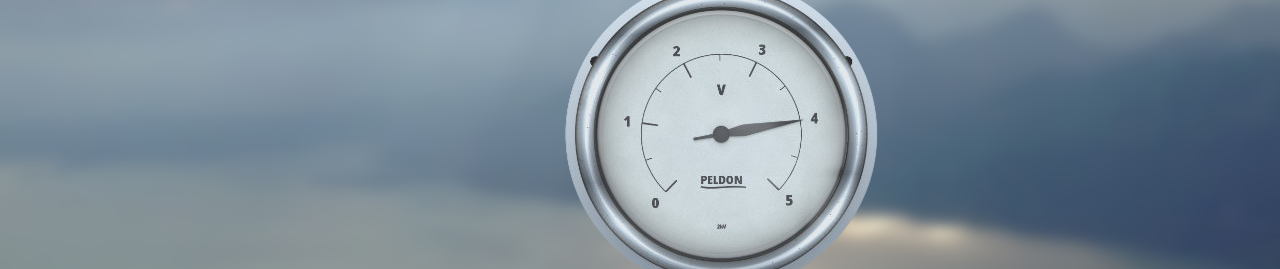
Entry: 4 V
